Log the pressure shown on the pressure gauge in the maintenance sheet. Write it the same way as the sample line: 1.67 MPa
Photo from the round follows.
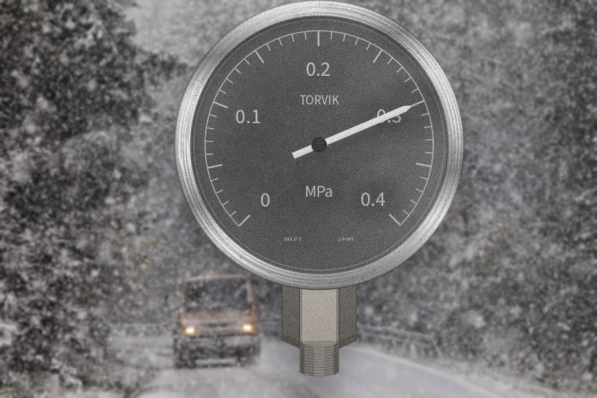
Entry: 0.3 MPa
